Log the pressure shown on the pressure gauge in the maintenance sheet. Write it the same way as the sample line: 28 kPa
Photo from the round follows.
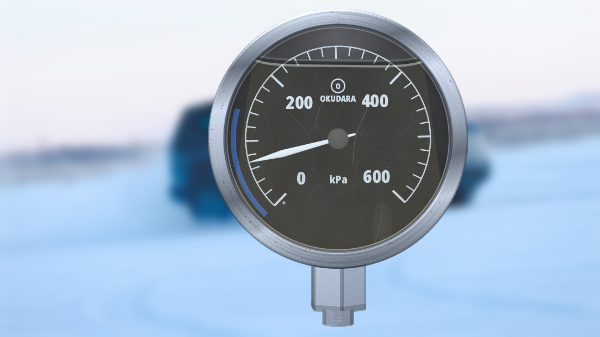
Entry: 70 kPa
